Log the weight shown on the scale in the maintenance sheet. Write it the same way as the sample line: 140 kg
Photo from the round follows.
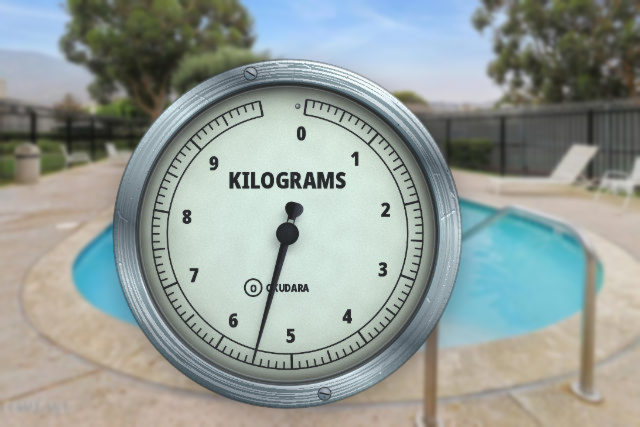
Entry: 5.5 kg
